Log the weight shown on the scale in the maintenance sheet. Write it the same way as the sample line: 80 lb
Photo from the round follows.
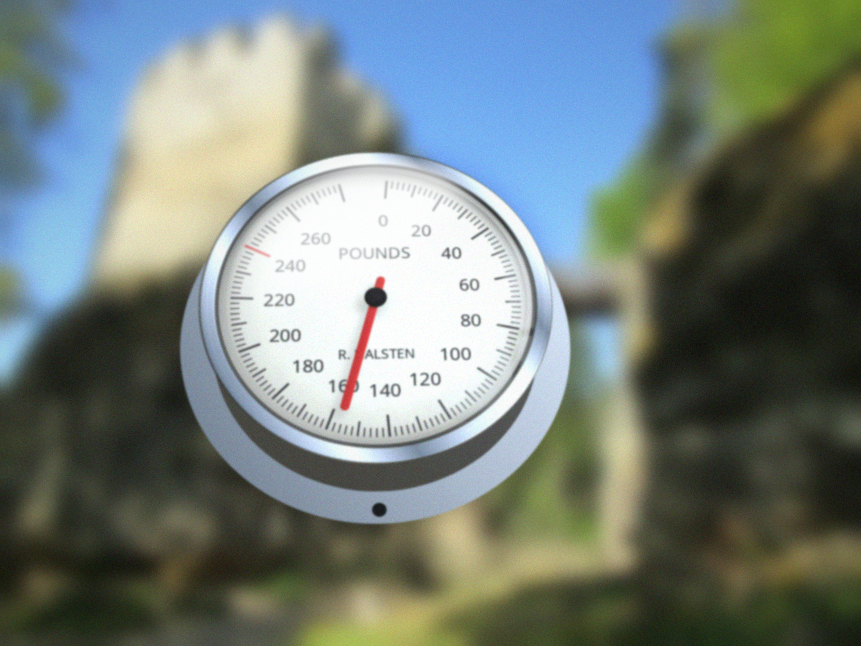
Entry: 156 lb
